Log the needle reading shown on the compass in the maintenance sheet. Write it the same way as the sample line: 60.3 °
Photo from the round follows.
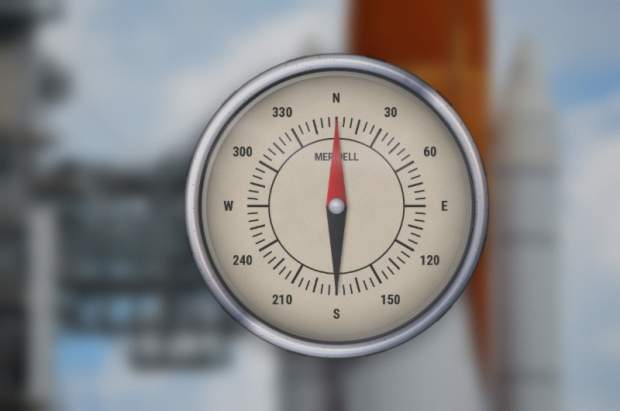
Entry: 0 °
